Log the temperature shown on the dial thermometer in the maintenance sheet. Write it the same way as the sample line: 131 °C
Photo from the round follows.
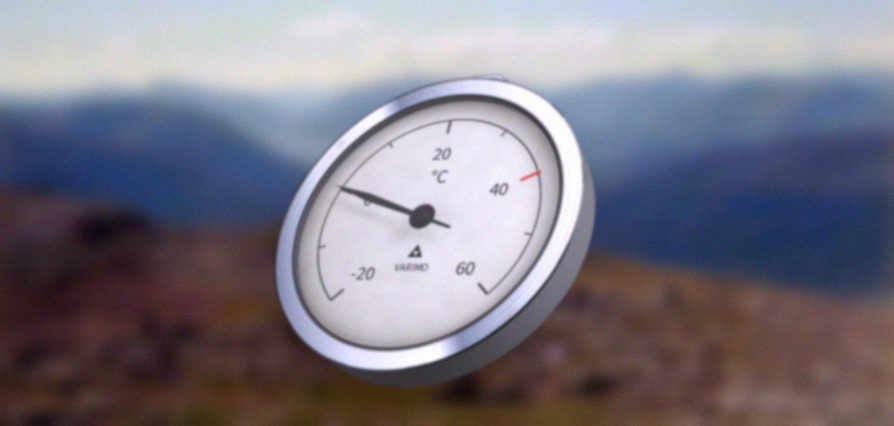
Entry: 0 °C
